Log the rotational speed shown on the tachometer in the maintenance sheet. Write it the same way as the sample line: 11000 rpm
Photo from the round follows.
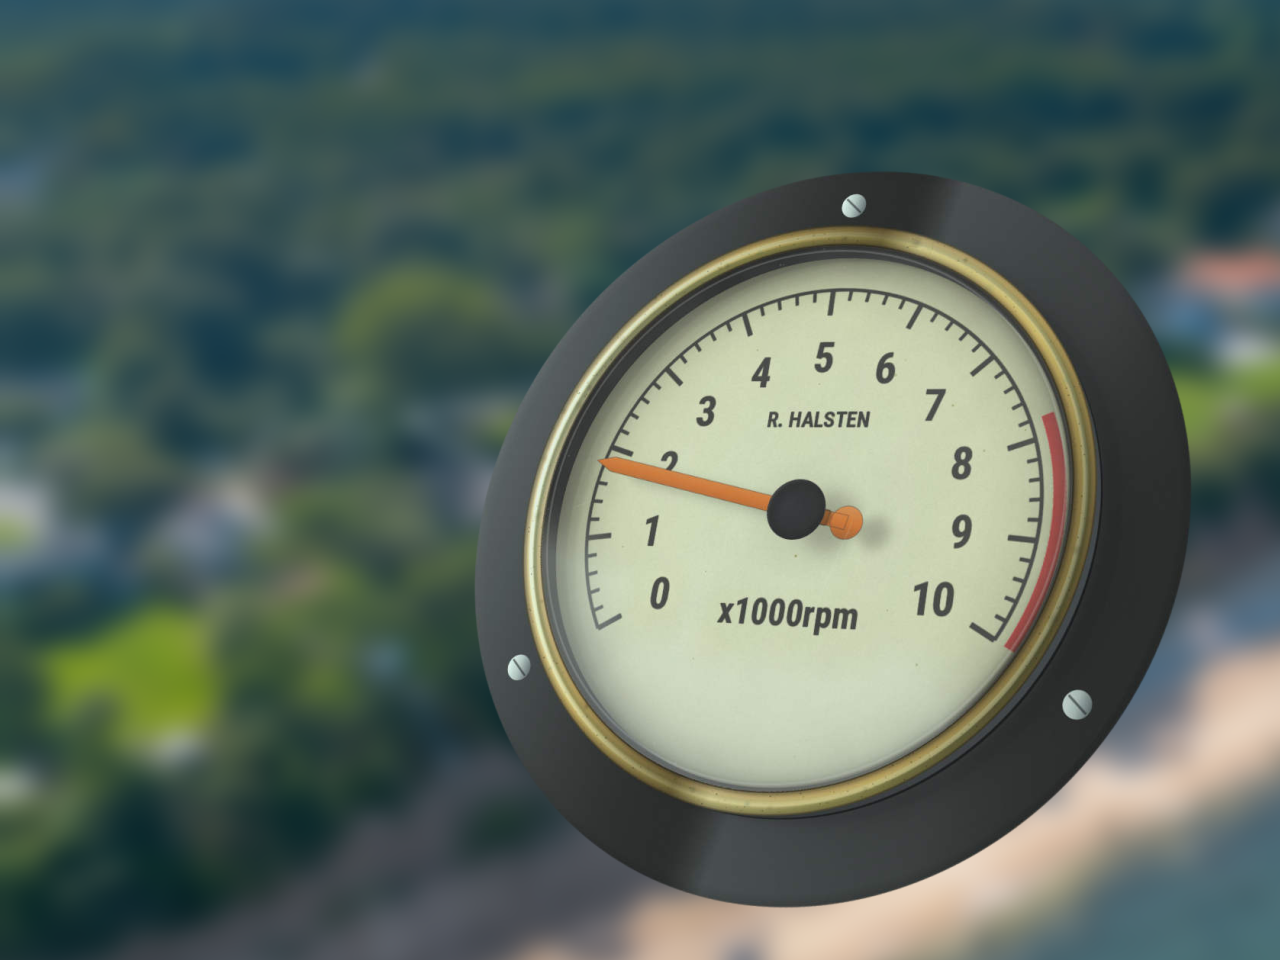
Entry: 1800 rpm
